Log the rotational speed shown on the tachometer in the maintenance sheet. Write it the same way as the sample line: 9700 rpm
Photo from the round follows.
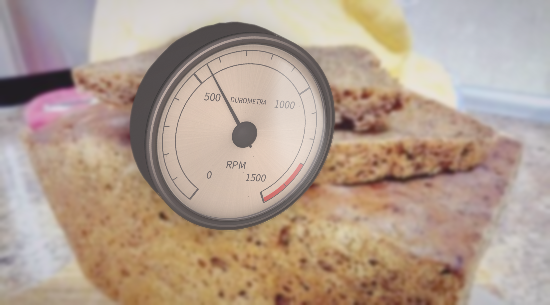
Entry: 550 rpm
